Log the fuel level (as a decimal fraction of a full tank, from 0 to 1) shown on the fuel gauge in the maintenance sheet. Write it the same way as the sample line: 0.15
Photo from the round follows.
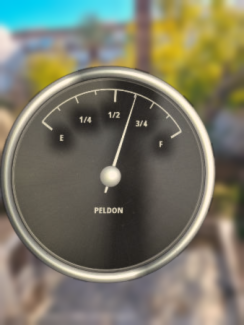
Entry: 0.625
